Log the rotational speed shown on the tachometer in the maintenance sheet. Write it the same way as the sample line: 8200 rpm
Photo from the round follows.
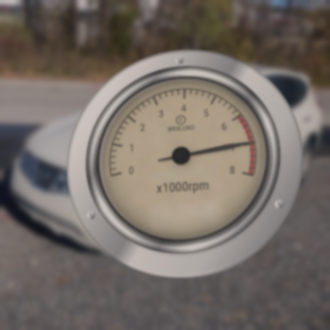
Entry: 7000 rpm
